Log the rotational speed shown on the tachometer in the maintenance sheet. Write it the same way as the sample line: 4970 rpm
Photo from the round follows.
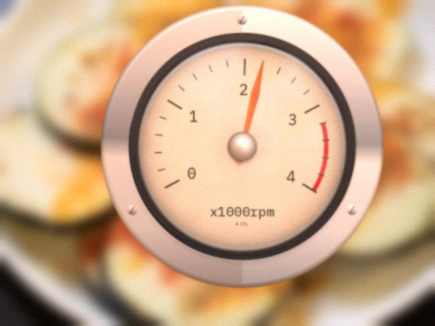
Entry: 2200 rpm
